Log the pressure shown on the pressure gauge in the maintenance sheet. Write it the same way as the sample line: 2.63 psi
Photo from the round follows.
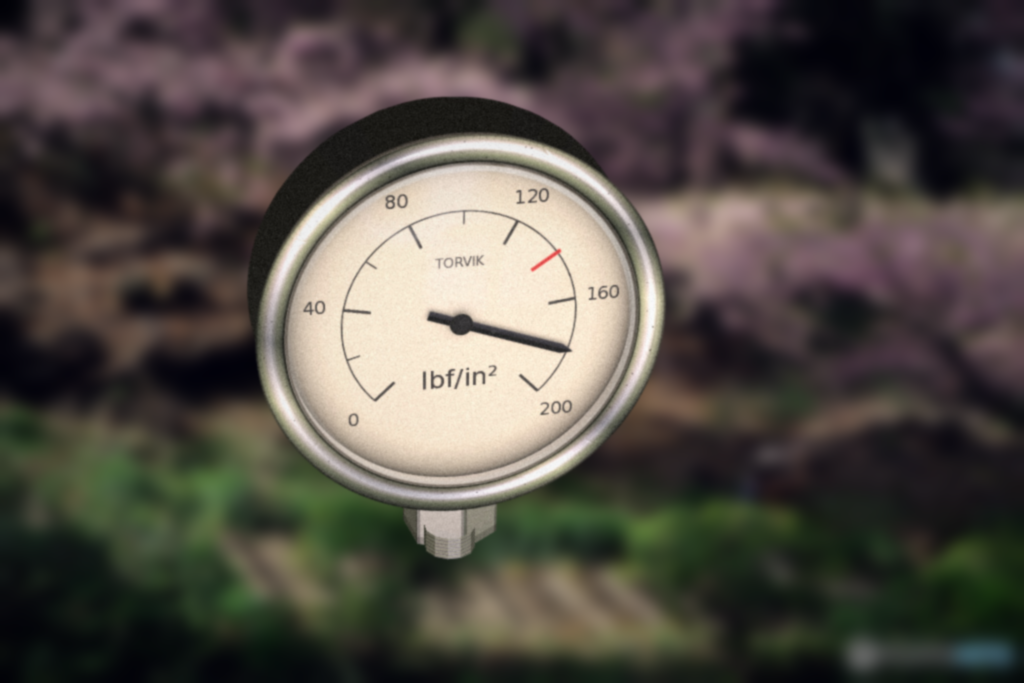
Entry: 180 psi
